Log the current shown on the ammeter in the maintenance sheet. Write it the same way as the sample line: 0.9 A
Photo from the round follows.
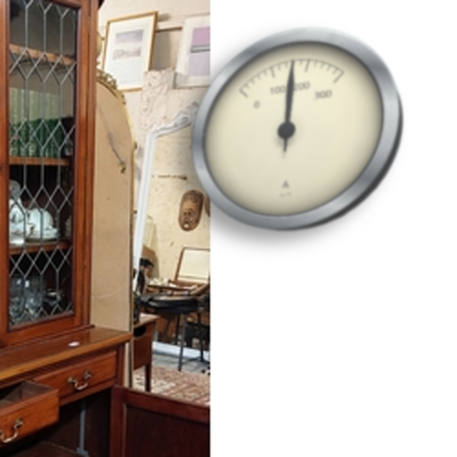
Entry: 160 A
